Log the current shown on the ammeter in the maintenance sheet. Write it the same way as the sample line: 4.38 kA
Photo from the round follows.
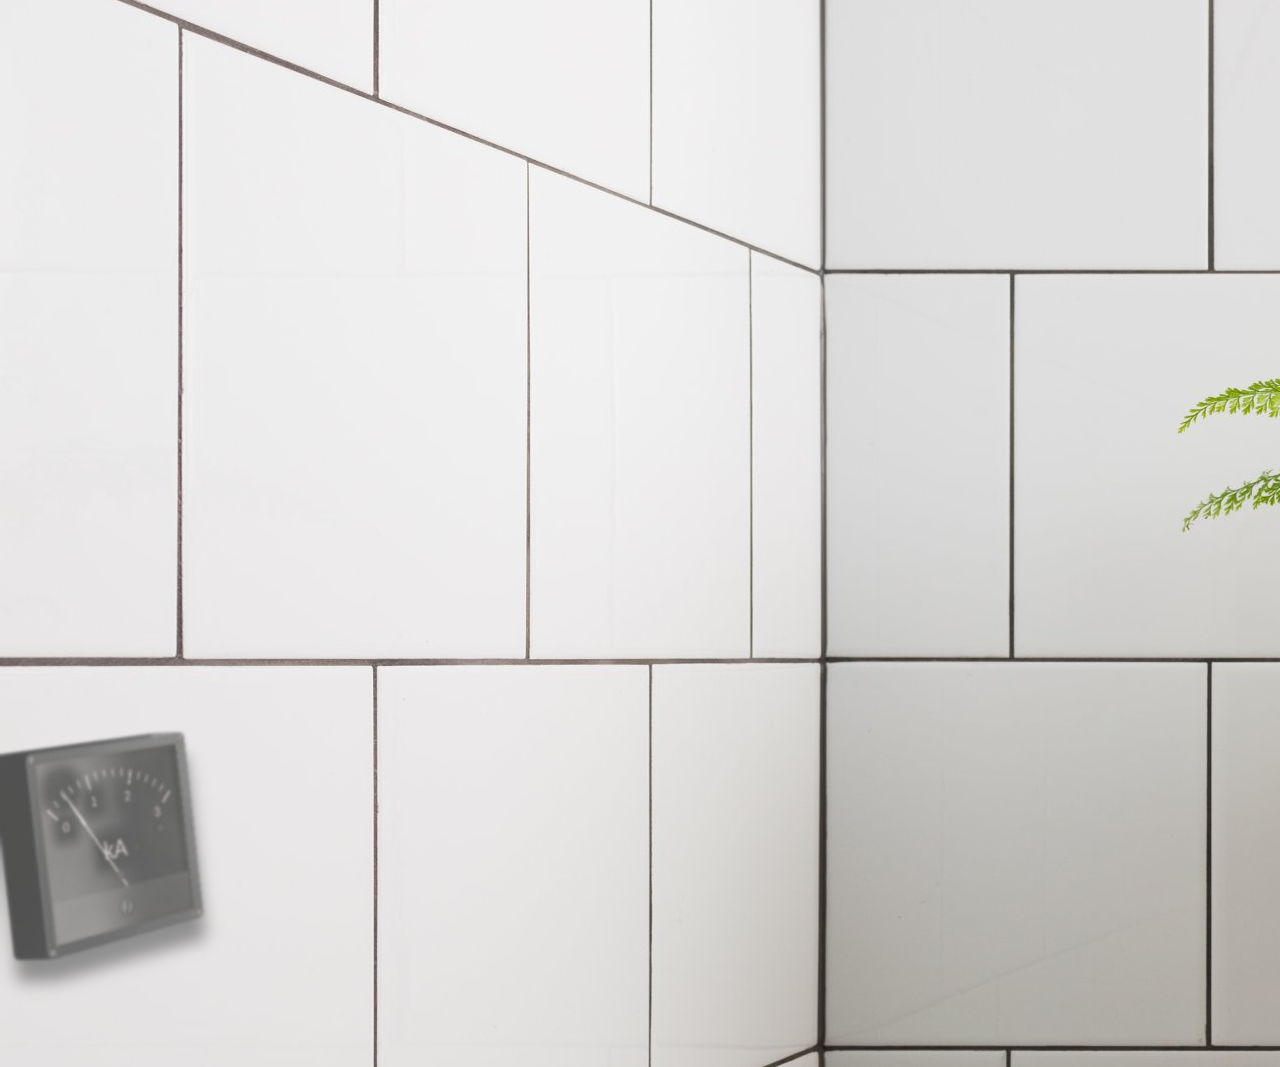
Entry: 0.4 kA
